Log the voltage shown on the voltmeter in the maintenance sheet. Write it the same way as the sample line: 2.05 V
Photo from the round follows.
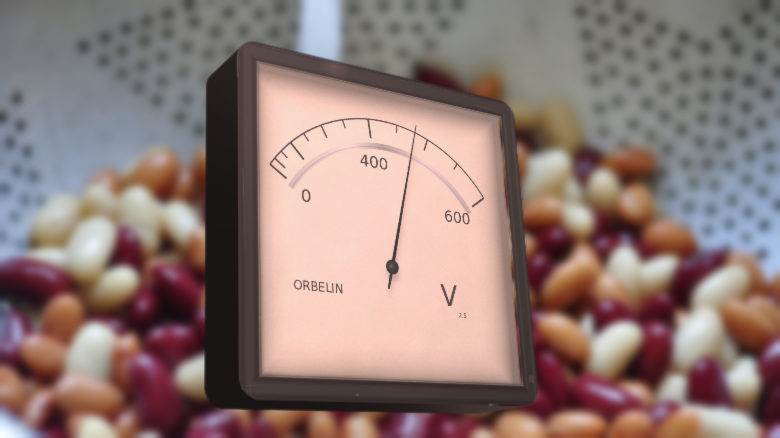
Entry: 475 V
